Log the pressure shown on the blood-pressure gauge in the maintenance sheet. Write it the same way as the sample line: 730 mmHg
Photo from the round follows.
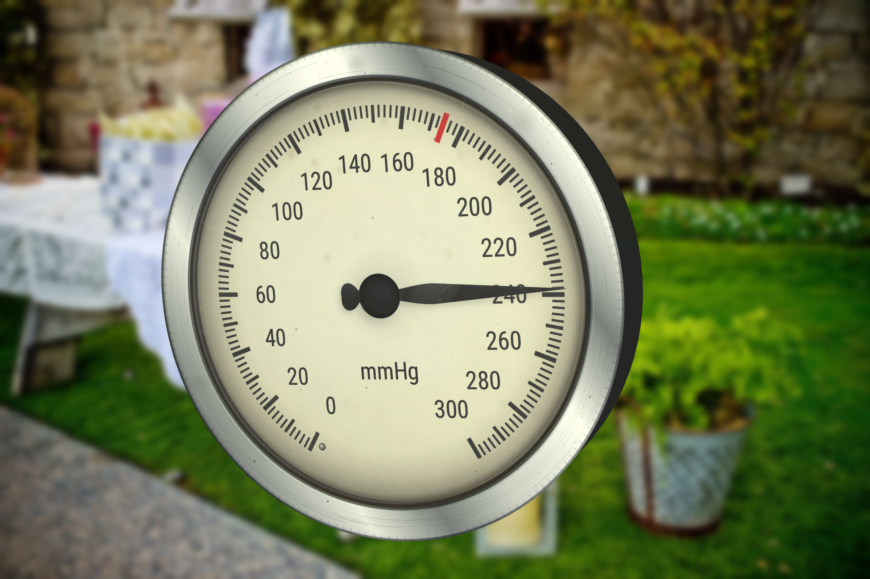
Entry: 238 mmHg
